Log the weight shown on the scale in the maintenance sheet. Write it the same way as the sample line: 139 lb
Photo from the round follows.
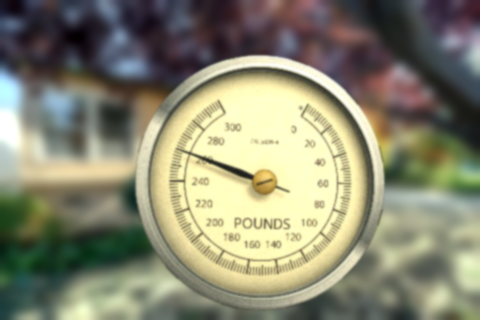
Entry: 260 lb
